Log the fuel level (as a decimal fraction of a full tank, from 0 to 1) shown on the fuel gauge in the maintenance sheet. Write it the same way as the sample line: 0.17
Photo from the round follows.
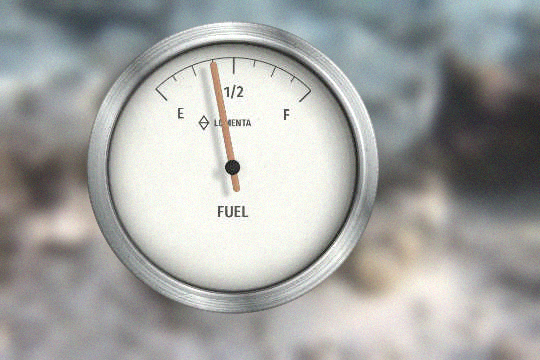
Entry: 0.375
